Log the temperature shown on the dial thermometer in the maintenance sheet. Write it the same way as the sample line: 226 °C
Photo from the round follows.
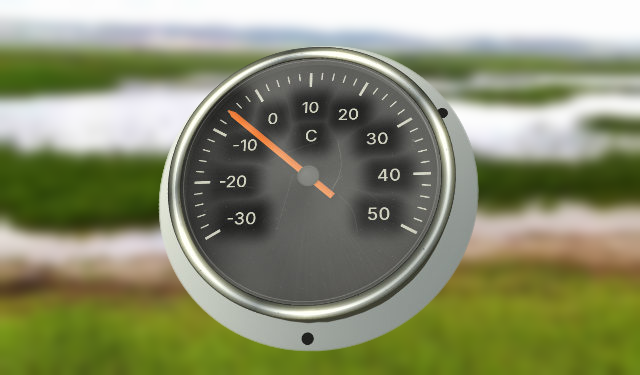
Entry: -6 °C
